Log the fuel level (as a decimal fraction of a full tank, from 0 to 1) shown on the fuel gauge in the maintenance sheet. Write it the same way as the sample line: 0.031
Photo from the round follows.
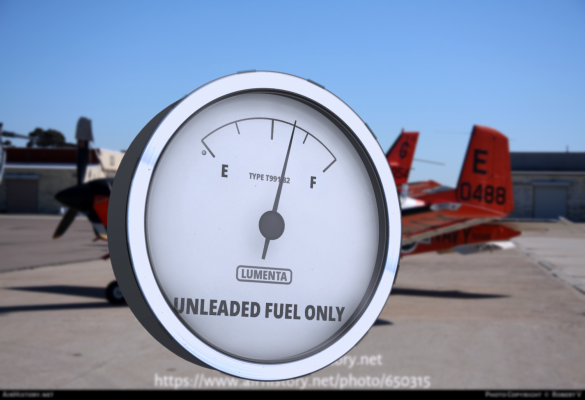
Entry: 0.625
